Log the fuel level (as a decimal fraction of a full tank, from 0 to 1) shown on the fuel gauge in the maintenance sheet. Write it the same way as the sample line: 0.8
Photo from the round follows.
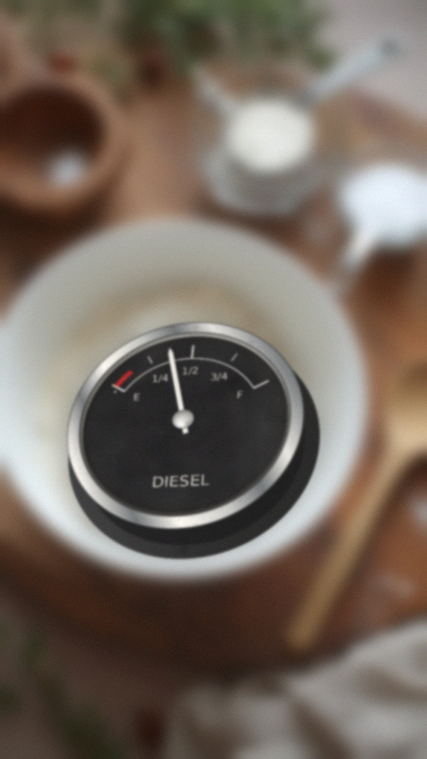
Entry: 0.375
